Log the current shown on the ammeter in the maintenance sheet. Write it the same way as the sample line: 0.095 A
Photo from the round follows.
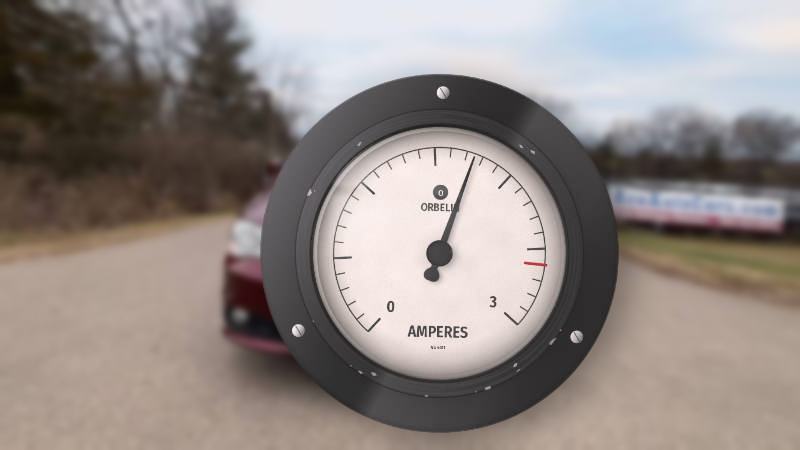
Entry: 1.75 A
